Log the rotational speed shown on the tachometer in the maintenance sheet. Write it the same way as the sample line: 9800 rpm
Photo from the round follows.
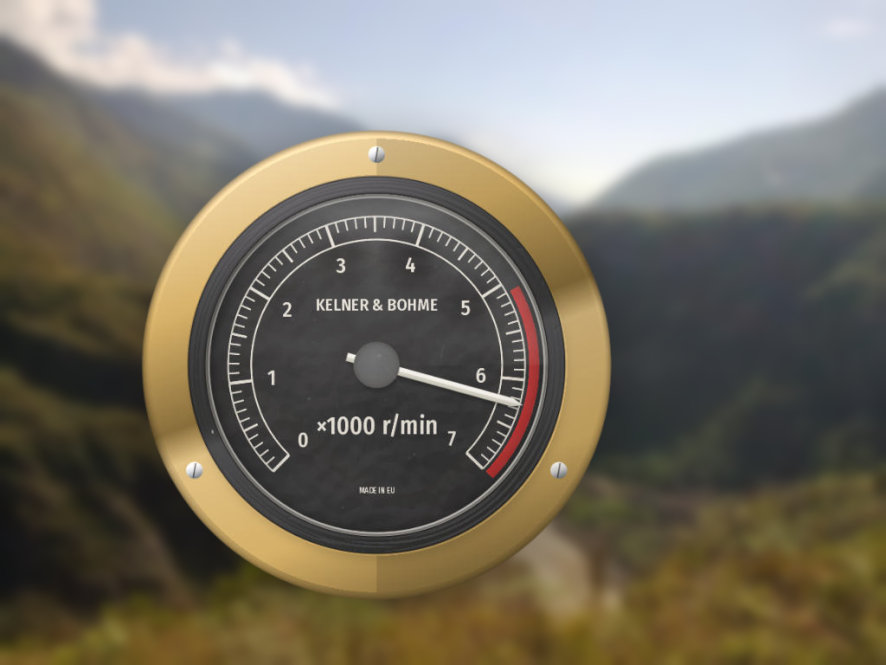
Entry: 6250 rpm
